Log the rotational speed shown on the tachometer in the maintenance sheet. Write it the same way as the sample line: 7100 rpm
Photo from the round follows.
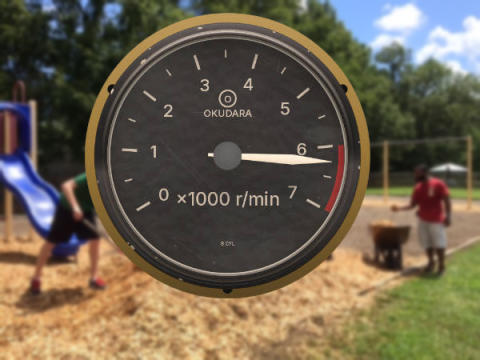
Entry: 6250 rpm
